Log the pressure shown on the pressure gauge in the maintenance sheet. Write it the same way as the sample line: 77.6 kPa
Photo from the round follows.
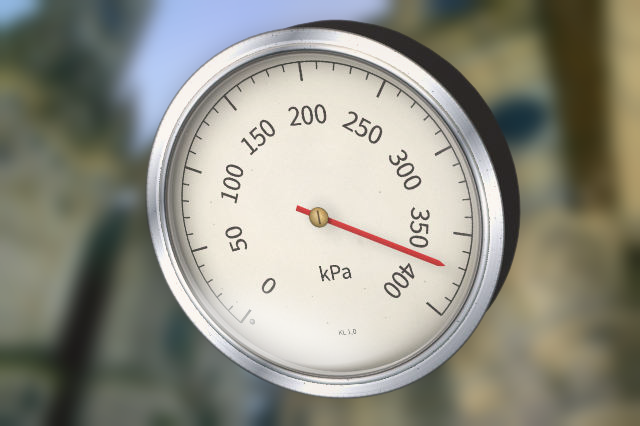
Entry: 370 kPa
